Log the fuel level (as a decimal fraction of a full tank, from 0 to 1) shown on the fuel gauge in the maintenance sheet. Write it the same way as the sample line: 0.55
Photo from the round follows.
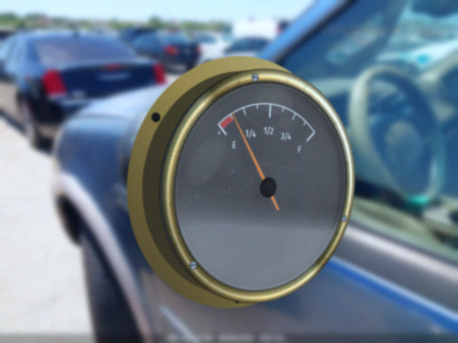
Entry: 0.125
